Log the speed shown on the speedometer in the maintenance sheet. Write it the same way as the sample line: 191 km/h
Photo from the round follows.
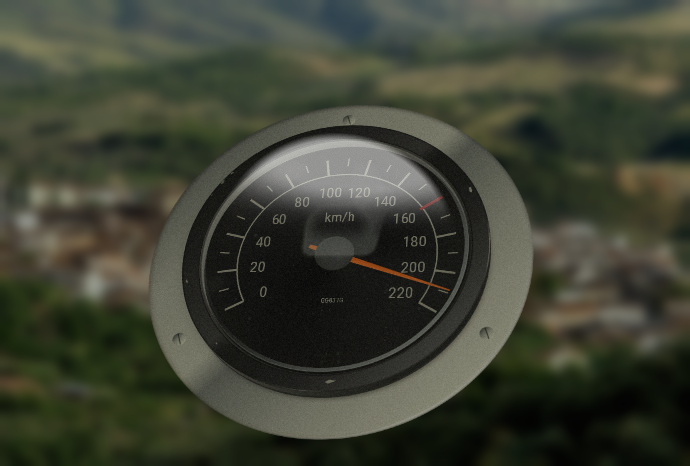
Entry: 210 km/h
